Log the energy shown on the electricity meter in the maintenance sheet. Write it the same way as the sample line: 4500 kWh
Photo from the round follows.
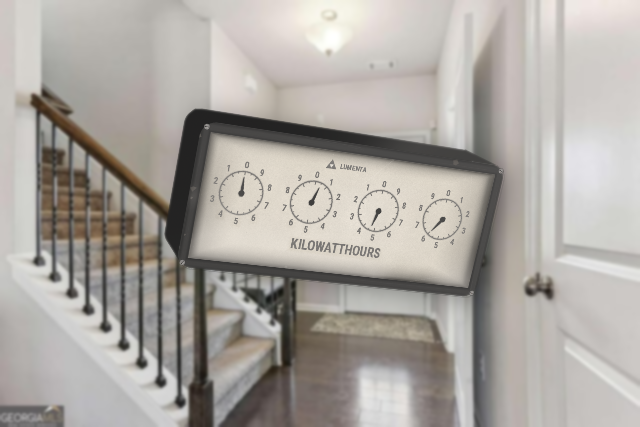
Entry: 46 kWh
